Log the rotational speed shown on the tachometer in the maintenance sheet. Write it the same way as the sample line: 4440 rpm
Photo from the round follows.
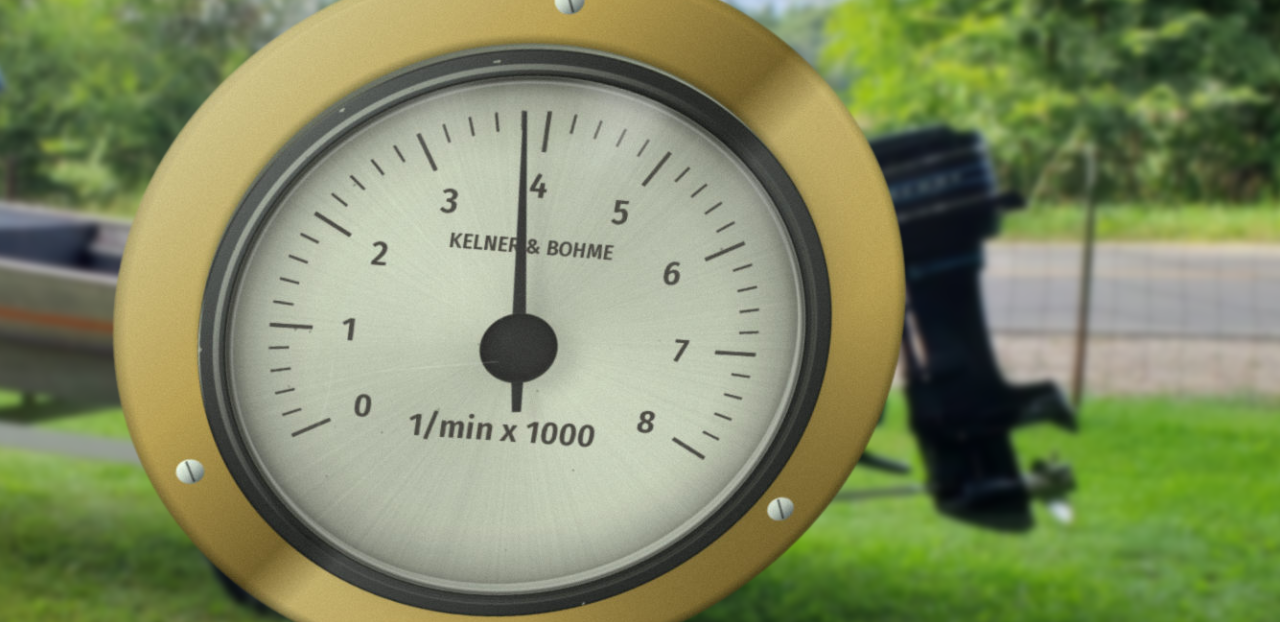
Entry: 3800 rpm
